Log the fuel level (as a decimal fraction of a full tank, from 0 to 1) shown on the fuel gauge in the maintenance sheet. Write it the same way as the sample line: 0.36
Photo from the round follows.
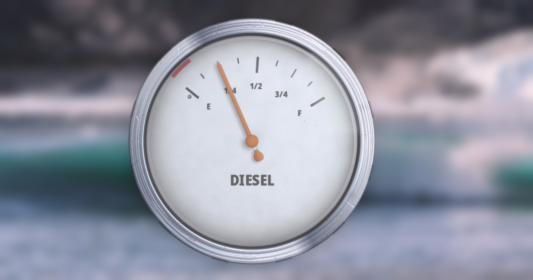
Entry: 0.25
